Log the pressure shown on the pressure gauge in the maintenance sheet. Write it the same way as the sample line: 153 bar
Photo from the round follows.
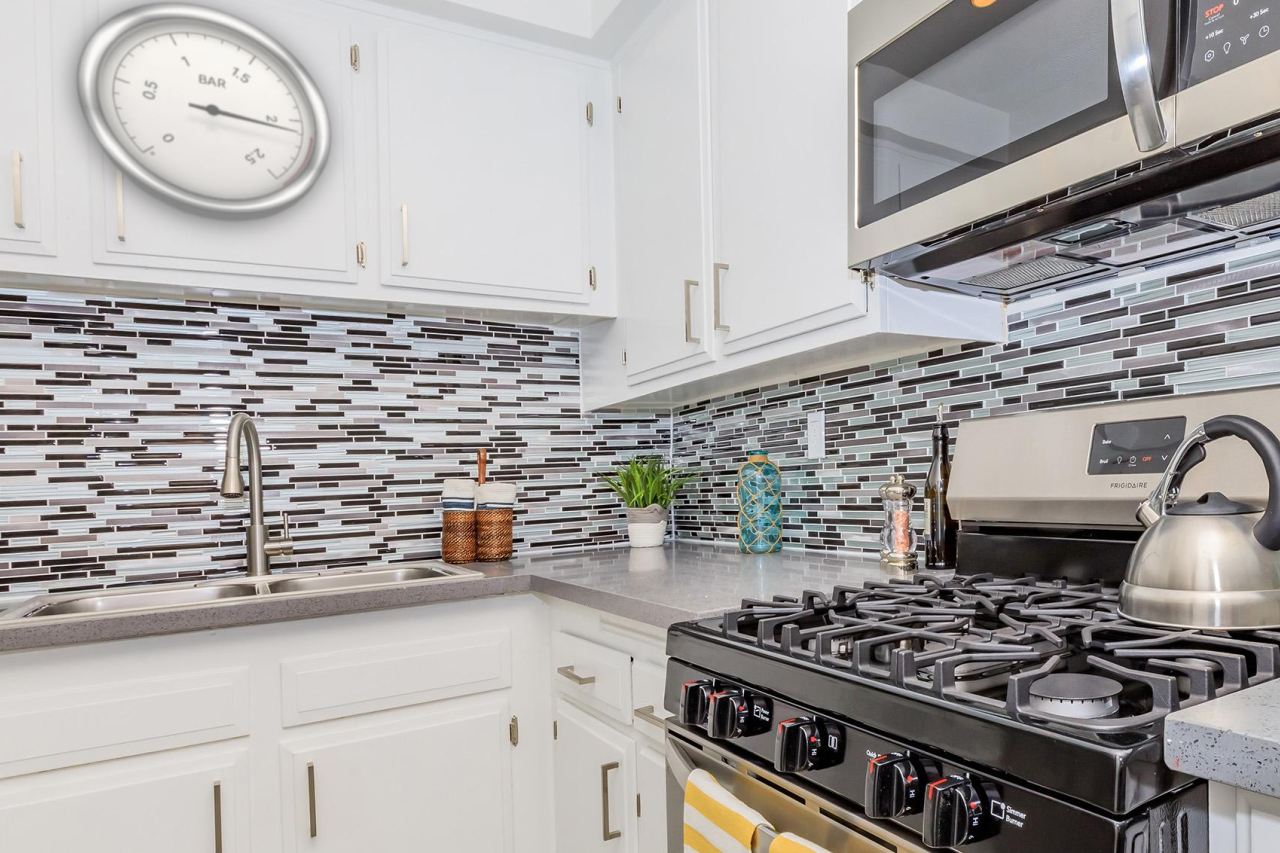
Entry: 2.1 bar
